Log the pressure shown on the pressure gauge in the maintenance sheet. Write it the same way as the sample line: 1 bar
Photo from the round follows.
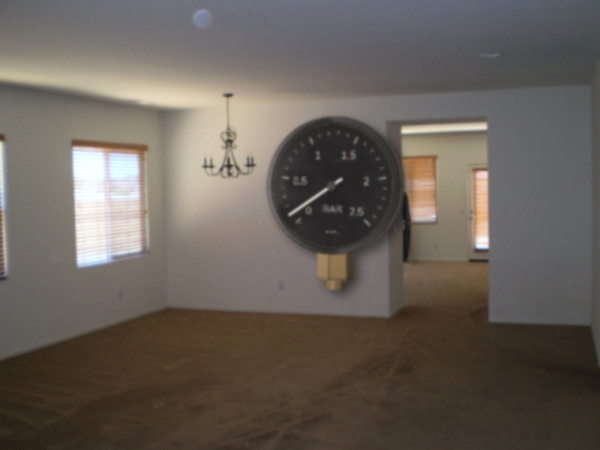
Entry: 0.1 bar
